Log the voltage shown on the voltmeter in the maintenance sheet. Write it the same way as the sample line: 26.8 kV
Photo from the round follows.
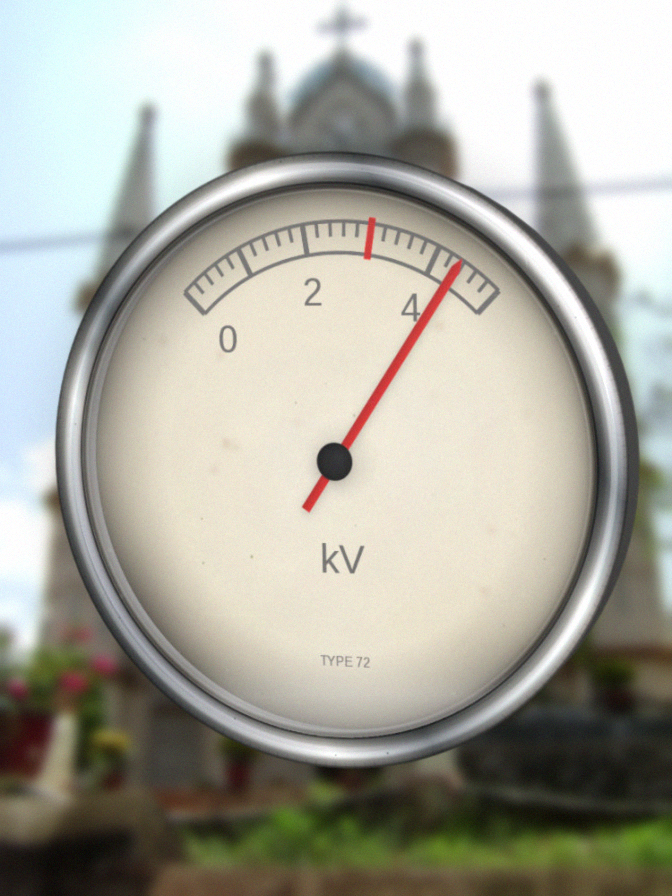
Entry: 4.4 kV
